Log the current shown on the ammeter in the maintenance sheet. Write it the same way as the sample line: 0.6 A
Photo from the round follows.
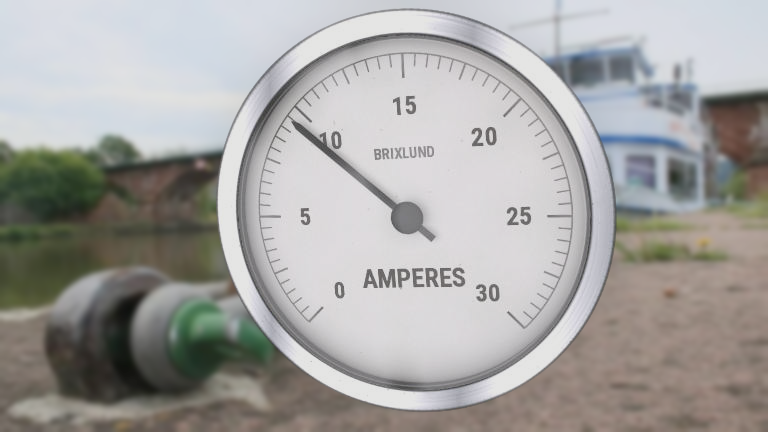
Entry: 9.5 A
